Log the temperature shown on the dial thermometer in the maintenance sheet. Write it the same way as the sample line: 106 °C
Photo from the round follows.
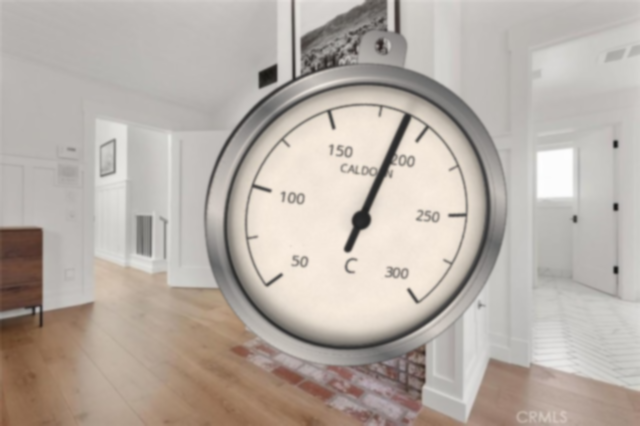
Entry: 187.5 °C
